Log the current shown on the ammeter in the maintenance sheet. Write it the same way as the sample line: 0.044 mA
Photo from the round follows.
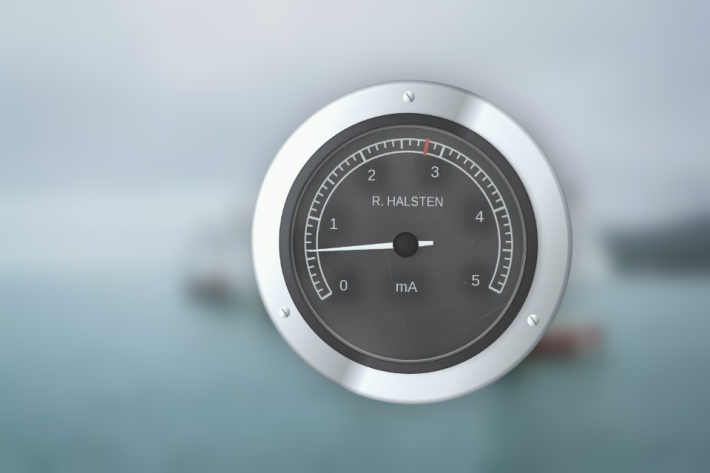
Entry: 0.6 mA
